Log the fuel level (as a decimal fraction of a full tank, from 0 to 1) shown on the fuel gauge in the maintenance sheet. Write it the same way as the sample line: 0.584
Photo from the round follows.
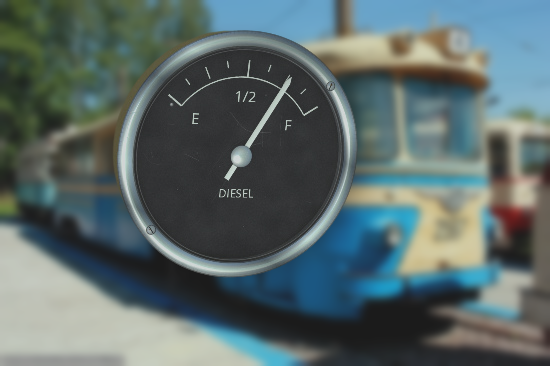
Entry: 0.75
